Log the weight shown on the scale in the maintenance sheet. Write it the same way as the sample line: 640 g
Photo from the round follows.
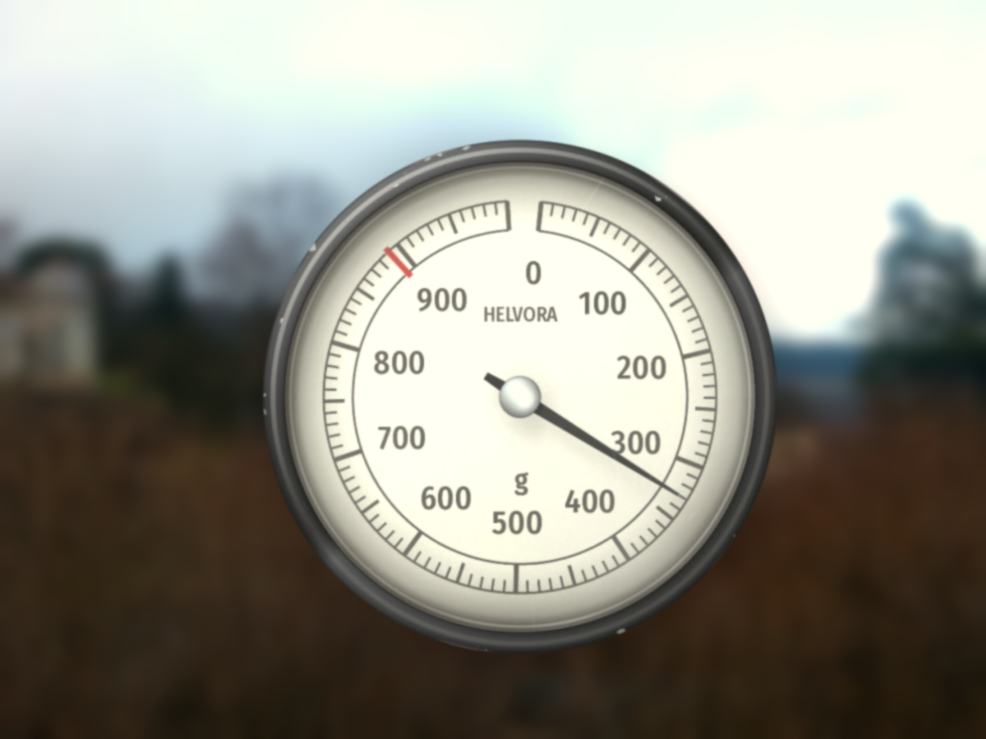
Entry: 330 g
